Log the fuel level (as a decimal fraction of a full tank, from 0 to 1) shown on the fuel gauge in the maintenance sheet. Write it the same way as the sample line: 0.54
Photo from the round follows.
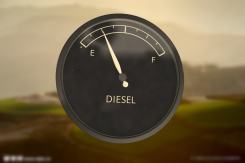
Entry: 0.25
